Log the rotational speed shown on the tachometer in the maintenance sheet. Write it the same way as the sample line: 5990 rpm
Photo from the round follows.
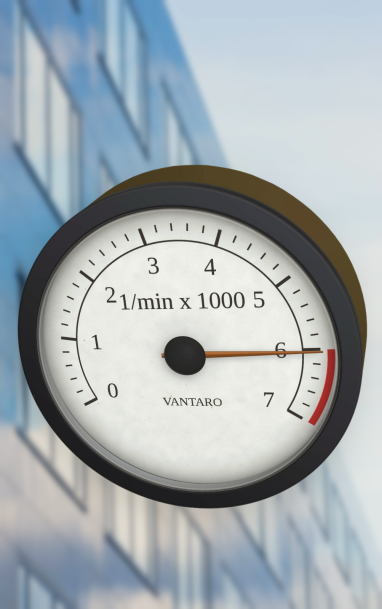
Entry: 6000 rpm
